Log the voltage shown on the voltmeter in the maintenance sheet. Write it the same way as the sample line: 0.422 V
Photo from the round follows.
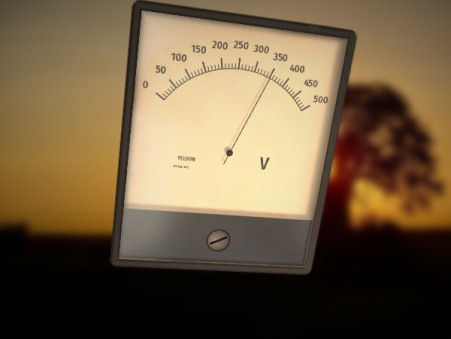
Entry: 350 V
